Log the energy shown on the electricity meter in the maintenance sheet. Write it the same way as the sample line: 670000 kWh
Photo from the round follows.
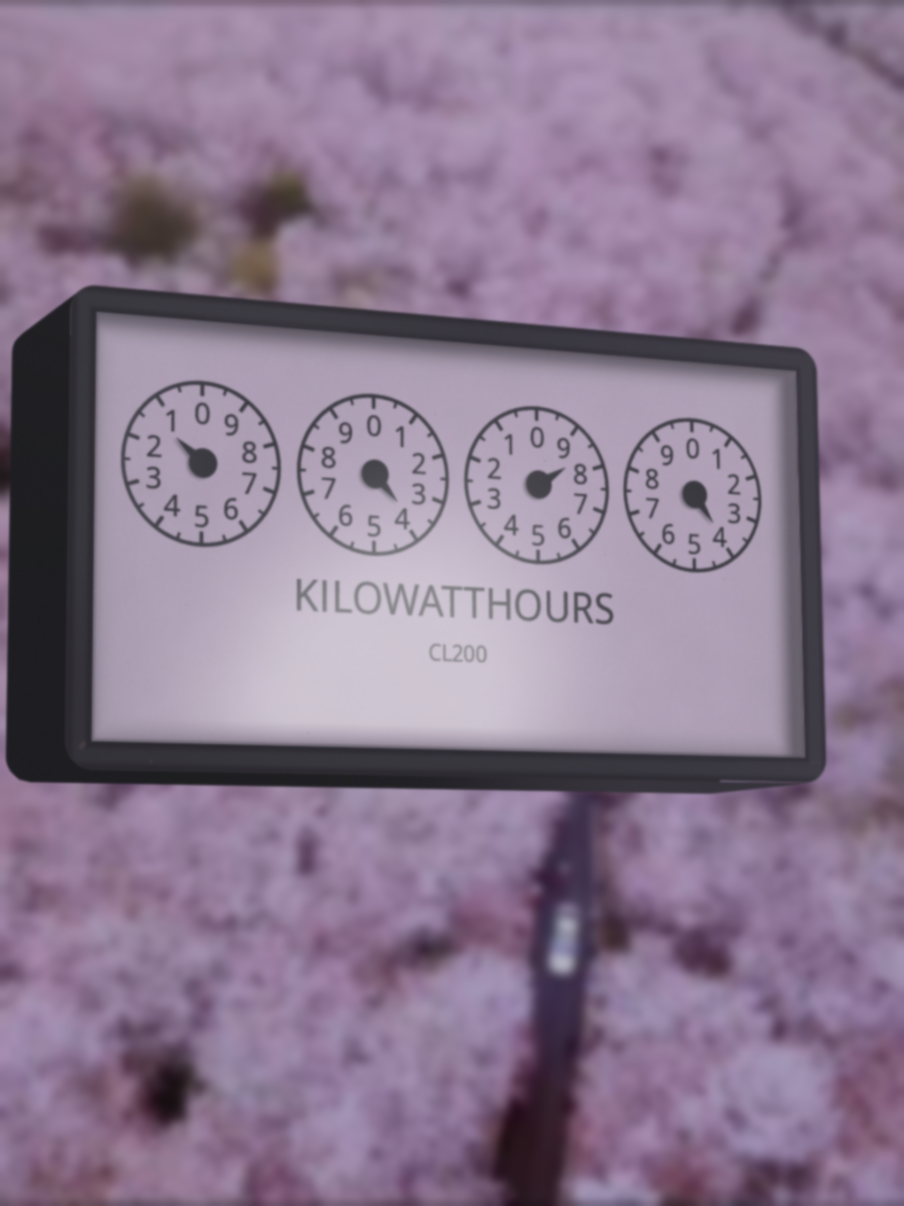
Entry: 1384 kWh
